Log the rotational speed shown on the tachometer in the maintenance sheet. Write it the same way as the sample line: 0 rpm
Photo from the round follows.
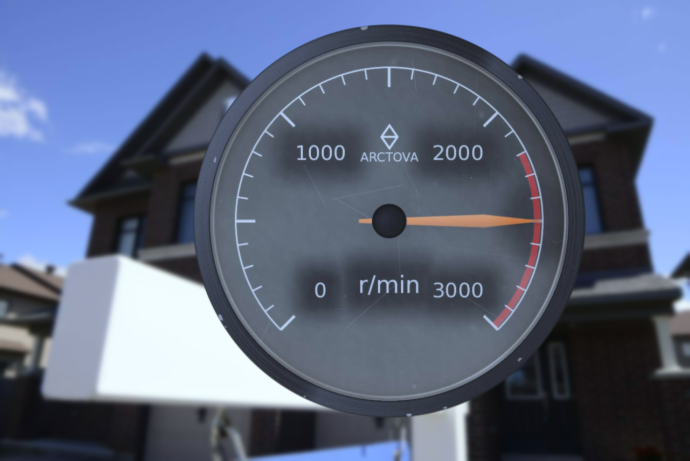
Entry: 2500 rpm
